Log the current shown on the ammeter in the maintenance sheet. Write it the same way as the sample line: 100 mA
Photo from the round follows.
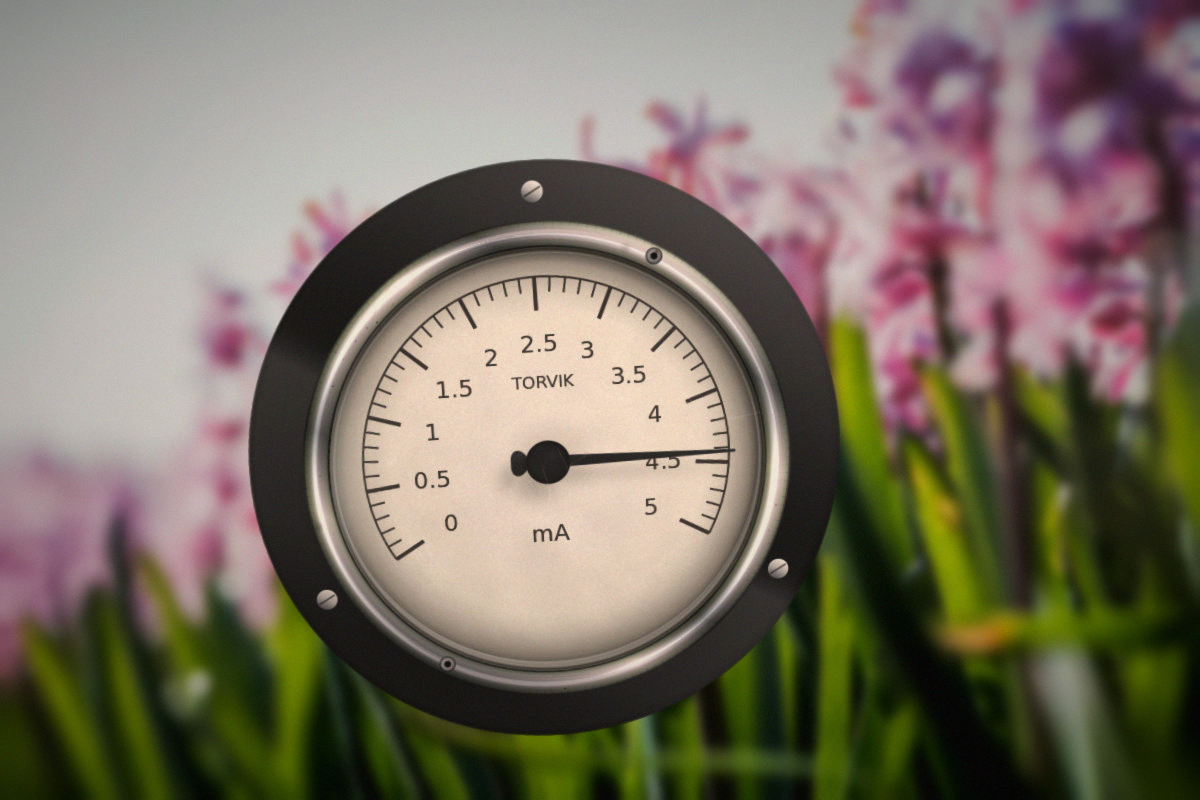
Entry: 4.4 mA
